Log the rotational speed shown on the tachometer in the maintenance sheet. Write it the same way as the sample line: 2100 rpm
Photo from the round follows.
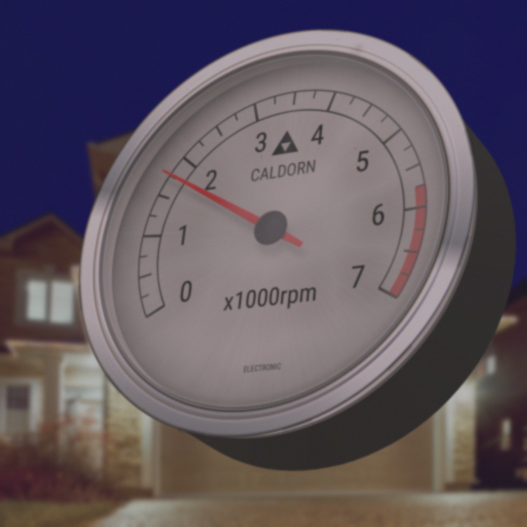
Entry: 1750 rpm
